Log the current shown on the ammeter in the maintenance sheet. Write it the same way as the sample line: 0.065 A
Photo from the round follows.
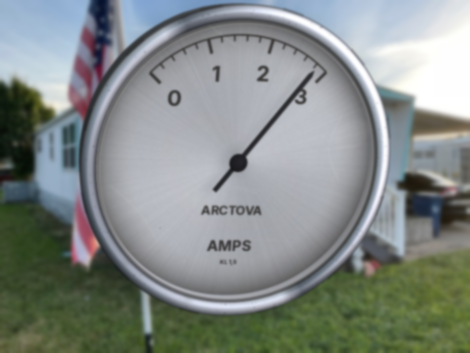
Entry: 2.8 A
